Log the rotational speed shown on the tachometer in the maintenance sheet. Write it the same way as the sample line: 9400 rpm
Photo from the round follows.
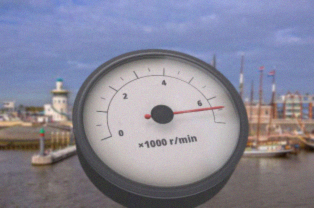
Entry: 6500 rpm
